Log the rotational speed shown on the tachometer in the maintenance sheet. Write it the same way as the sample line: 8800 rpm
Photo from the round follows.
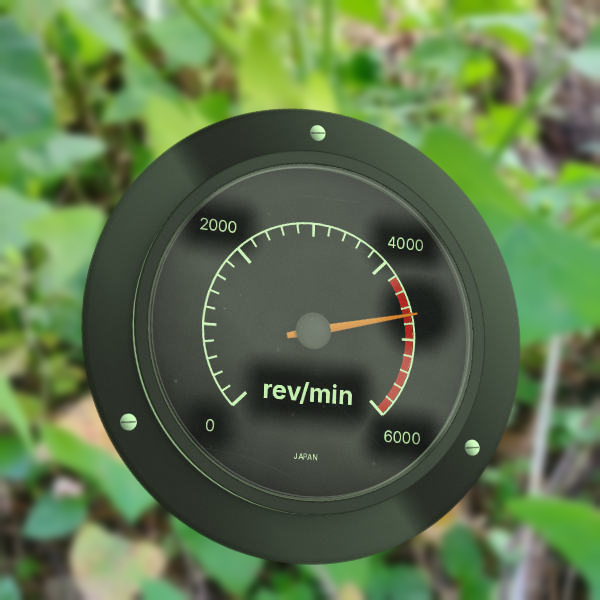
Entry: 4700 rpm
